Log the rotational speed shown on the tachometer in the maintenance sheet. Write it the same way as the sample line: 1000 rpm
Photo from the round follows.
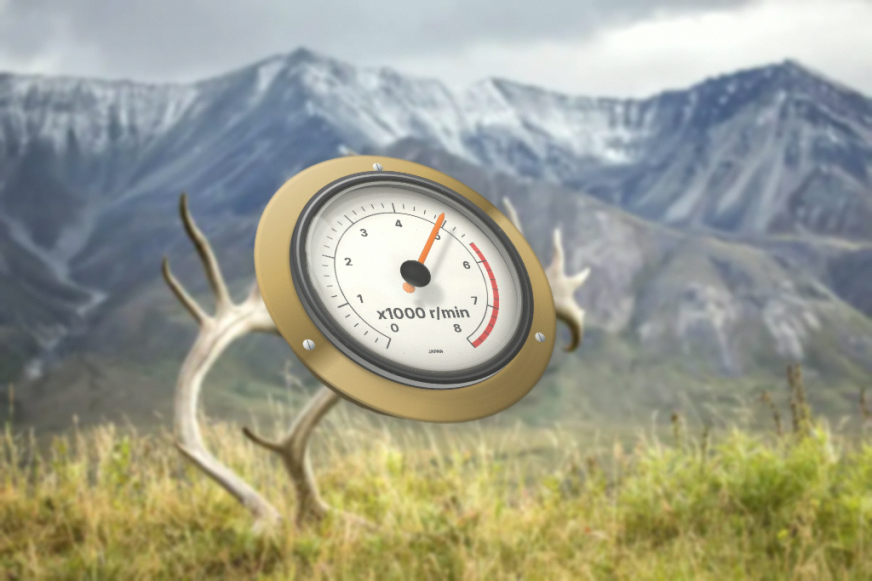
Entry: 4900 rpm
